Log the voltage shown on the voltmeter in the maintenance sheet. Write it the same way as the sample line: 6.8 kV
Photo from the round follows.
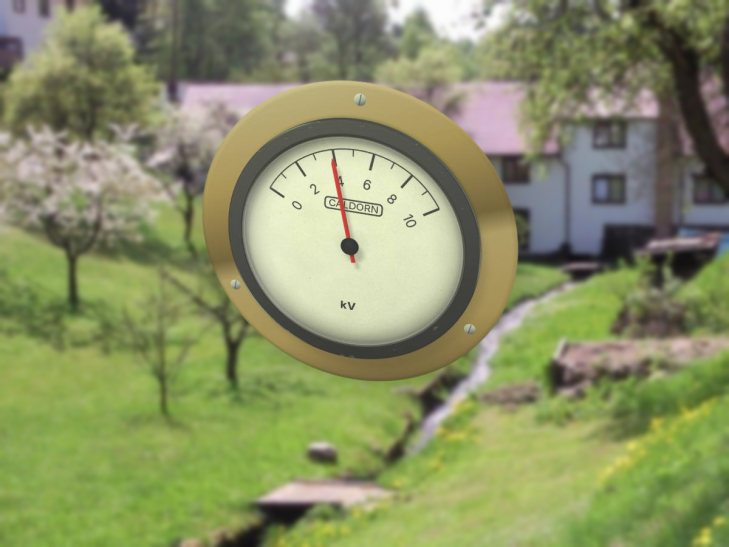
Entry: 4 kV
